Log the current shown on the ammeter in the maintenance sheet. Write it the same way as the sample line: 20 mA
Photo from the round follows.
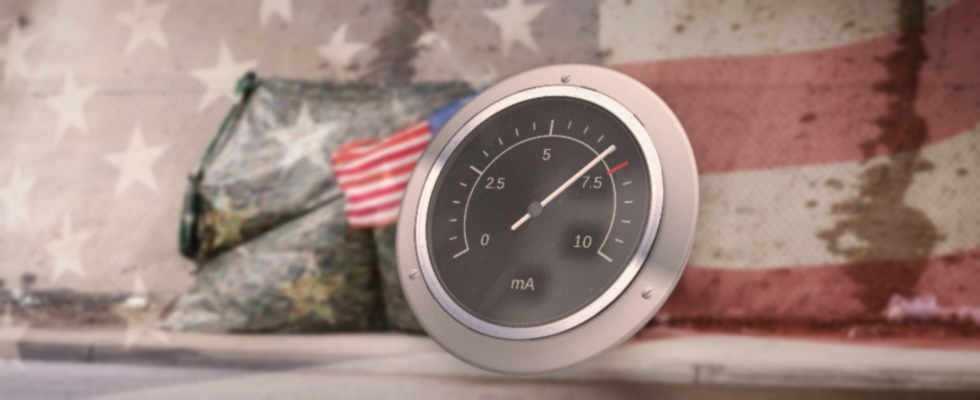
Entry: 7 mA
